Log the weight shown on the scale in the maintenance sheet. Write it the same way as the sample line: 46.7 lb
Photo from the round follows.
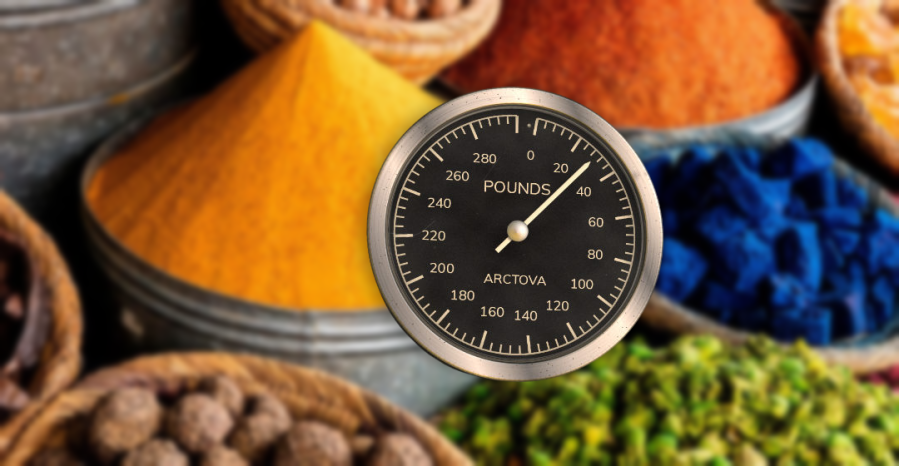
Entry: 30 lb
